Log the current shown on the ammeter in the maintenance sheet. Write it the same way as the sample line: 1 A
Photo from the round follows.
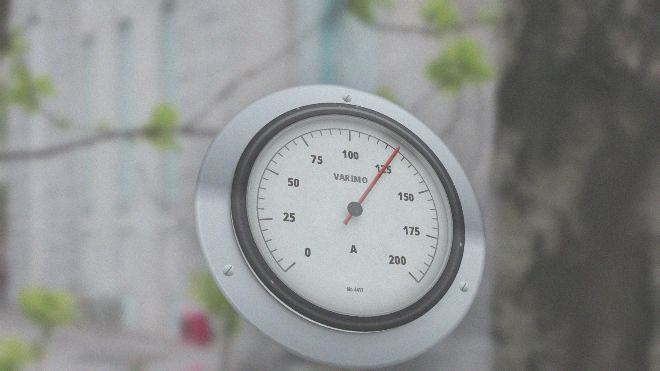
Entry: 125 A
